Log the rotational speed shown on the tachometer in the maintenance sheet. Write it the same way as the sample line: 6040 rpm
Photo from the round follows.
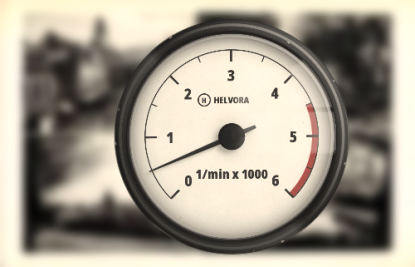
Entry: 500 rpm
